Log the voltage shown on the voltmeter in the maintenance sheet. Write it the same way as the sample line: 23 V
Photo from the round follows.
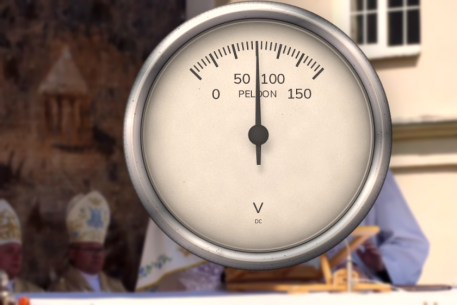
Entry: 75 V
